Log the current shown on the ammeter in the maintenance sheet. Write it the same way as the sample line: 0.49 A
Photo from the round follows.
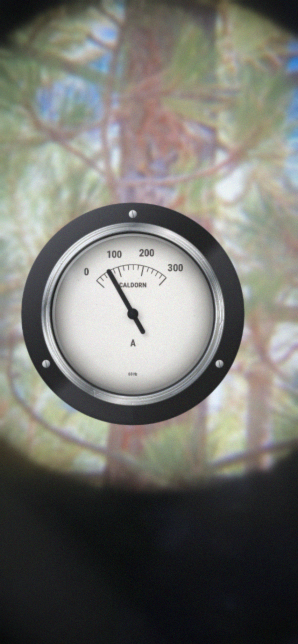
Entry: 60 A
